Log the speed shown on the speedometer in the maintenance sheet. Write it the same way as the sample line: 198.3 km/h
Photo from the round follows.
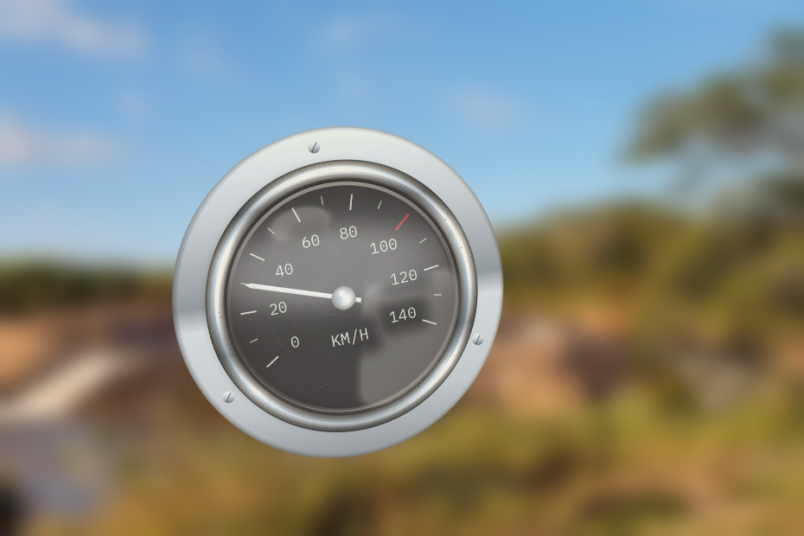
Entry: 30 km/h
